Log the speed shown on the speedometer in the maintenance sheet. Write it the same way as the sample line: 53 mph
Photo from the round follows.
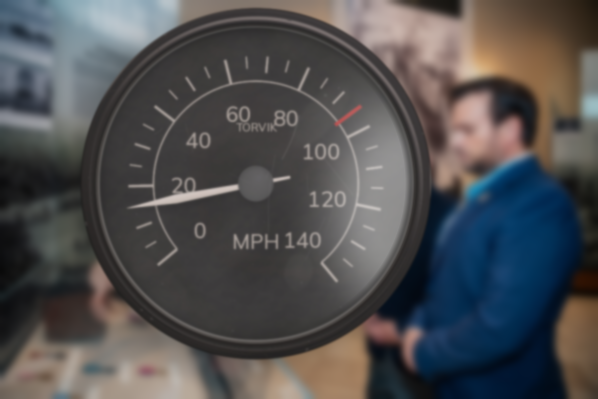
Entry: 15 mph
